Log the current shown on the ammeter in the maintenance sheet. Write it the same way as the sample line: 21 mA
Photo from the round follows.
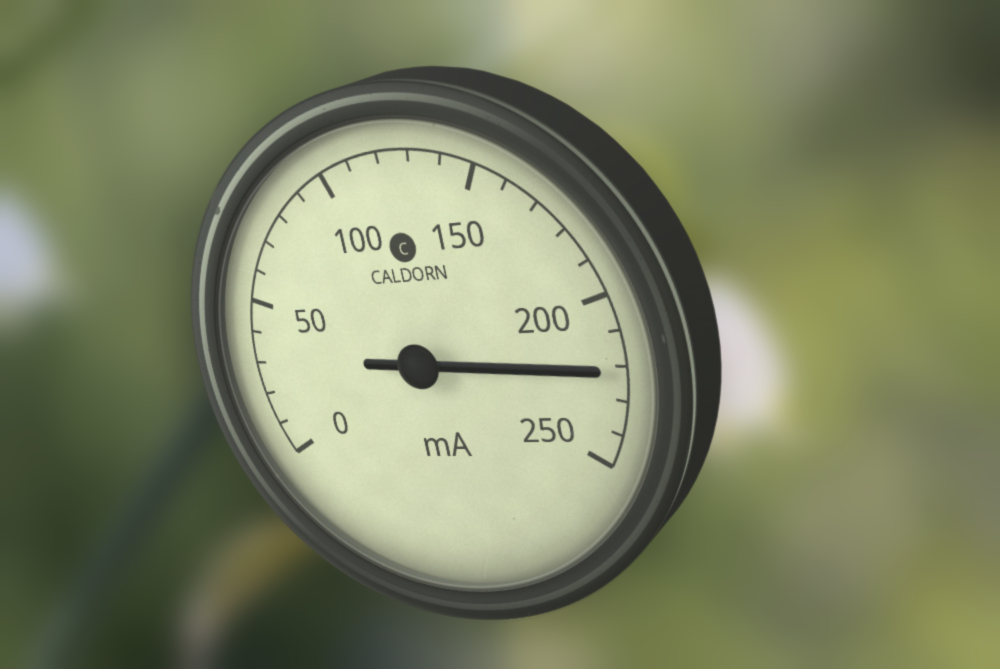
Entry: 220 mA
